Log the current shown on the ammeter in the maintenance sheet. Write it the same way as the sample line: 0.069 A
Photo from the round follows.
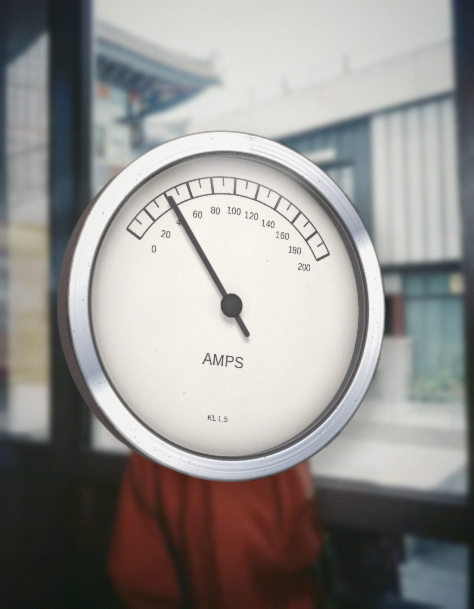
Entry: 40 A
